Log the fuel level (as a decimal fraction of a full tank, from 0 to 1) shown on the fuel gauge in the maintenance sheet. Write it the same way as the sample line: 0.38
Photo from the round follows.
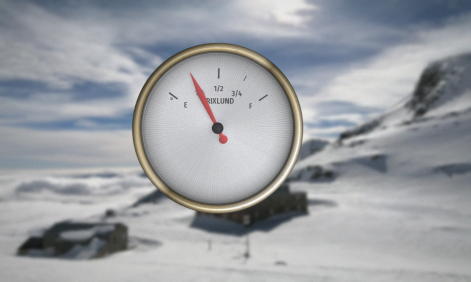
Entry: 0.25
